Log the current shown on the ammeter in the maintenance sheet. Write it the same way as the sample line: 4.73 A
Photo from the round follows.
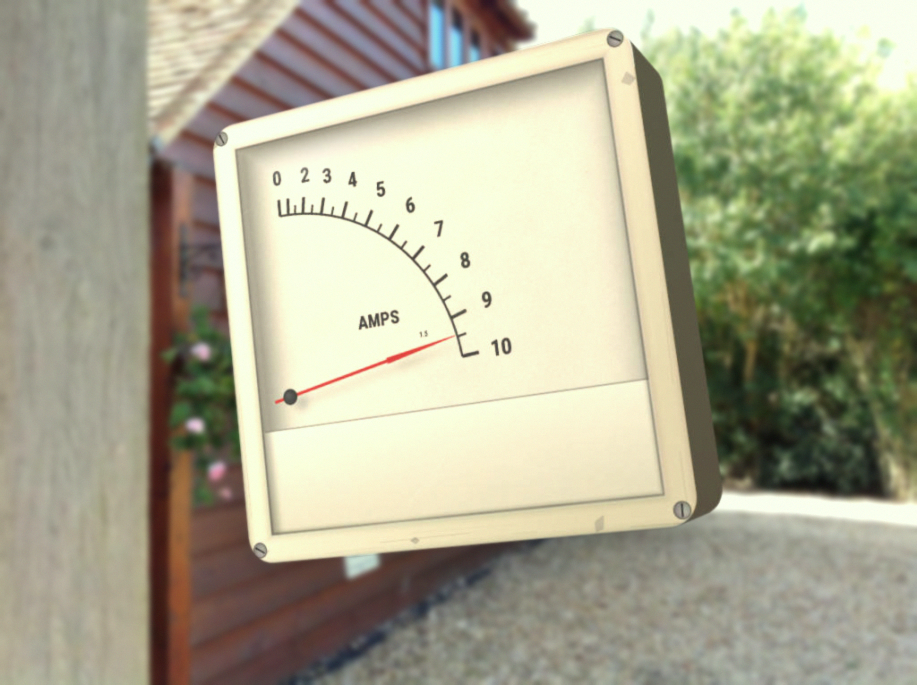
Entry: 9.5 A
